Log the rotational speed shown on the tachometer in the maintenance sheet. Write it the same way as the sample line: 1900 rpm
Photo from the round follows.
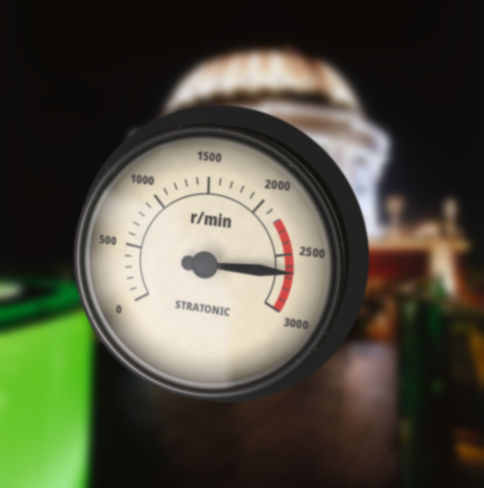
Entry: 2650 rpm
